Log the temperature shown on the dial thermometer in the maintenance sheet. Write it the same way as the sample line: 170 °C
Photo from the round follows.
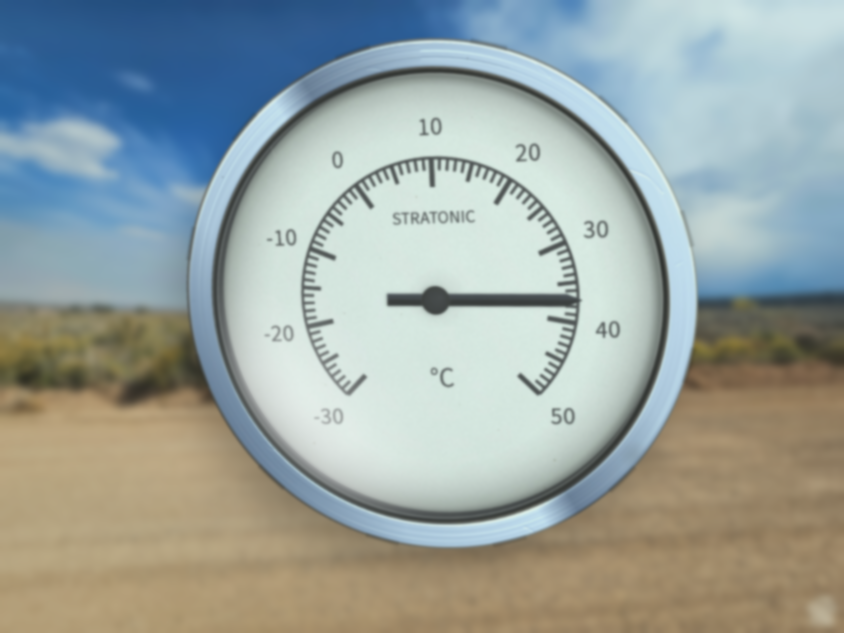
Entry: 37 °C
